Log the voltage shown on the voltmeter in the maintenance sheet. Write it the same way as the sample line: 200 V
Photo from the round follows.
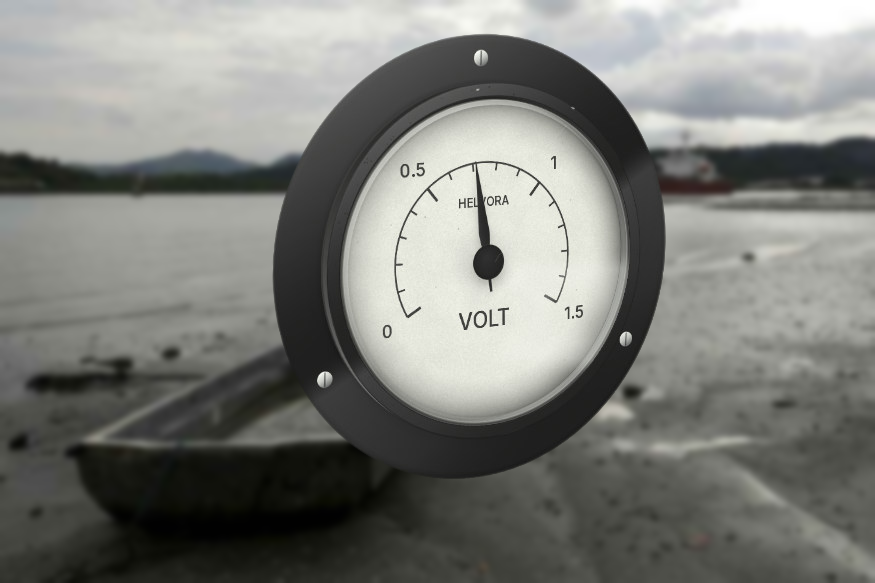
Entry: 0.7 V
